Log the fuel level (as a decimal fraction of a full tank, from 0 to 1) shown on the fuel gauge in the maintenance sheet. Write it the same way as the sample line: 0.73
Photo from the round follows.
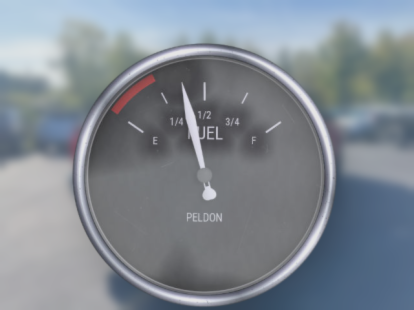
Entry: 0.375
